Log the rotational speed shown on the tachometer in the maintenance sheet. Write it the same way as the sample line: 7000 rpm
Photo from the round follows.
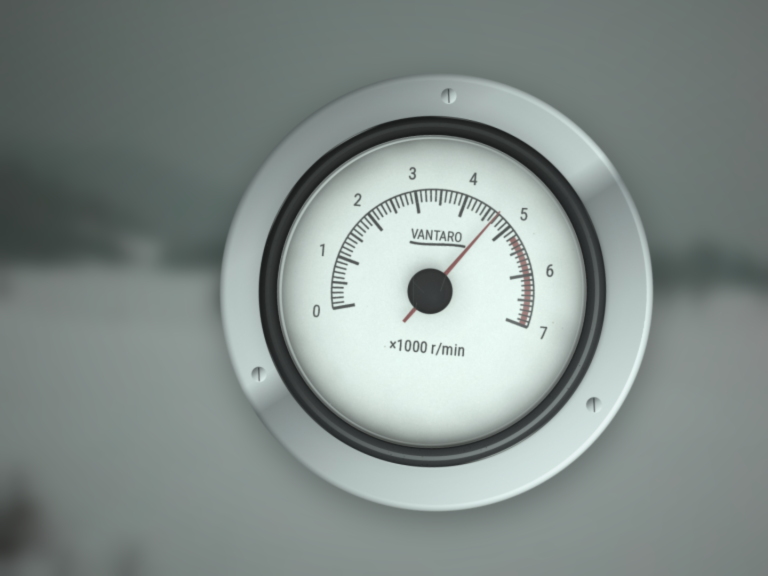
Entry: 4700 rpm
